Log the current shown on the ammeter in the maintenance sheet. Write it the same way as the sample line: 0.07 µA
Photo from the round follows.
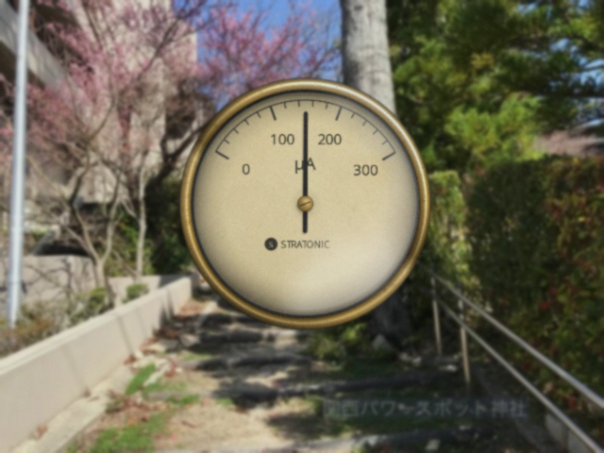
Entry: 150 µA
